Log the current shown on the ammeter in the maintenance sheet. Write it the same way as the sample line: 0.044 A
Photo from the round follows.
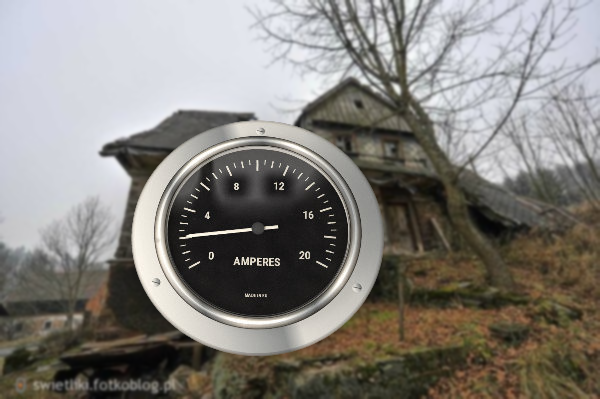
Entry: 2 A
